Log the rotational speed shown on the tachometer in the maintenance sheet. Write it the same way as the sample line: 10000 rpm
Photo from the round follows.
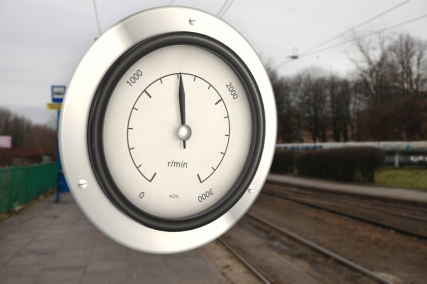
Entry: 1400 rpm
